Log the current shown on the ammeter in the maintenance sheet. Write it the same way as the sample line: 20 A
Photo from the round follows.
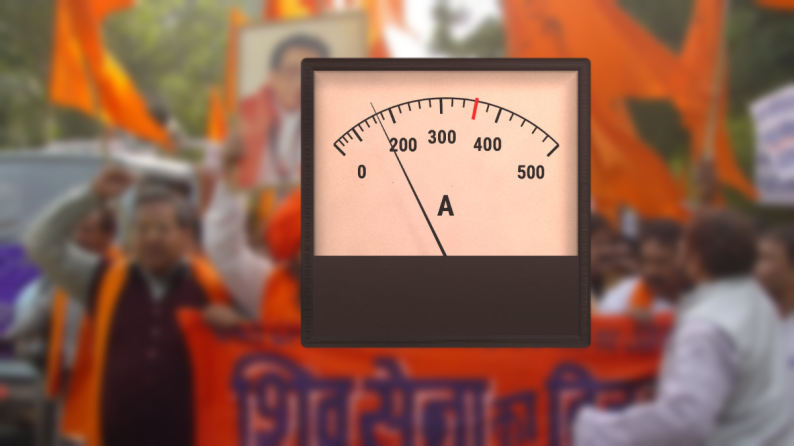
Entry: 170 A
